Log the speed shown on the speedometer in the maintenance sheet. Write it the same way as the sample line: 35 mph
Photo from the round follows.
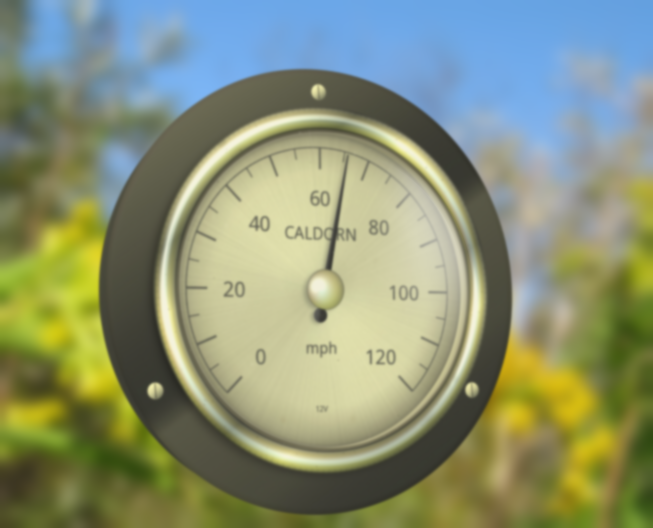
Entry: 65 mph
